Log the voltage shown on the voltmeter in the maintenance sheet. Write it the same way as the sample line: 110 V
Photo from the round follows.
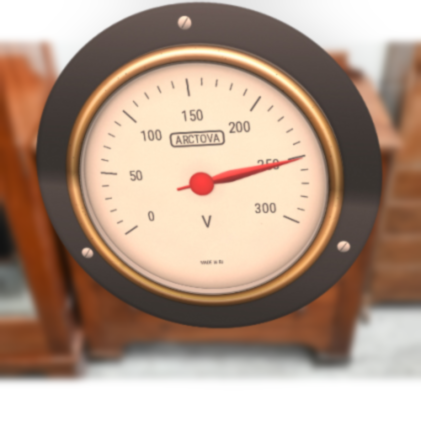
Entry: 250 V
